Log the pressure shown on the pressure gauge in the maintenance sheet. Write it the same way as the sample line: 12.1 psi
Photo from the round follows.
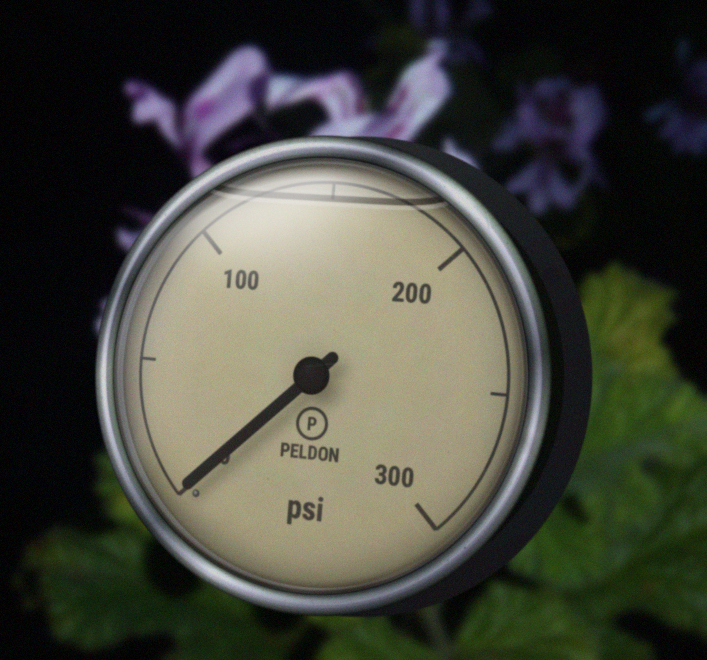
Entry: 0 psi
